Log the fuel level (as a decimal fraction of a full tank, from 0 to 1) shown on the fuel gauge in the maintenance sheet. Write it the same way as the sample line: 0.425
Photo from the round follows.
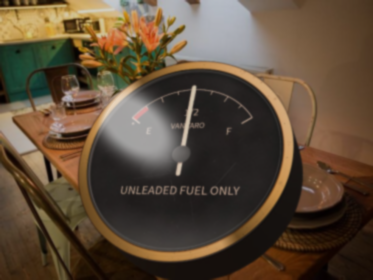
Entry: 0.5
